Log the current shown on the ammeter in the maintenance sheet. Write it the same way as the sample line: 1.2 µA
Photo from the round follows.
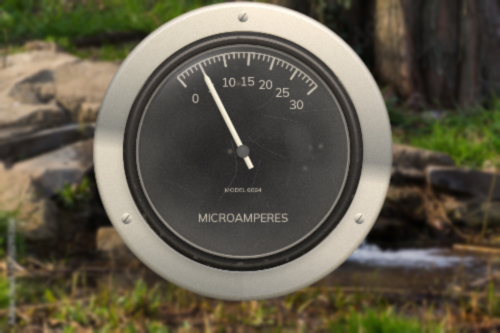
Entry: 5 µA
